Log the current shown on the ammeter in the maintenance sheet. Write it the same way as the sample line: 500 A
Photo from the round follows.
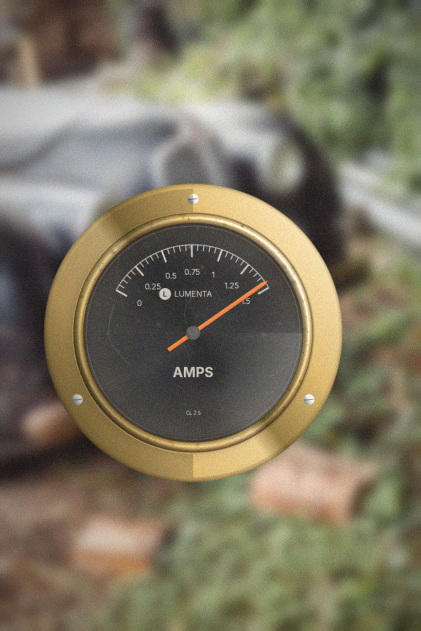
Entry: 1.45 A
